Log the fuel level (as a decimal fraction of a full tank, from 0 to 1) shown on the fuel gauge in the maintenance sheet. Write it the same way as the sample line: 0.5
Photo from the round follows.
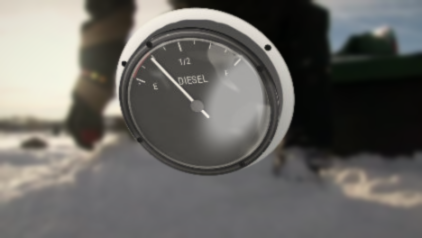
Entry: 0.25
